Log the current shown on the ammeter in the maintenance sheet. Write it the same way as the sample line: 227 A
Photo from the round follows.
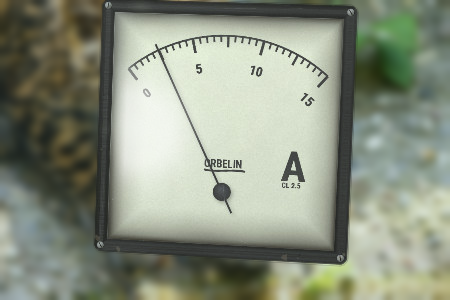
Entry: 2.5 A
